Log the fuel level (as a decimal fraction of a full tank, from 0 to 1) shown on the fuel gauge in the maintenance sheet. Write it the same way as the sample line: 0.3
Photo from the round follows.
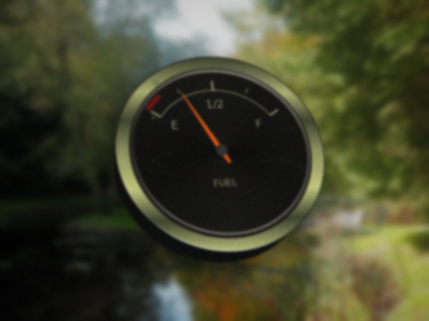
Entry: 0.25
